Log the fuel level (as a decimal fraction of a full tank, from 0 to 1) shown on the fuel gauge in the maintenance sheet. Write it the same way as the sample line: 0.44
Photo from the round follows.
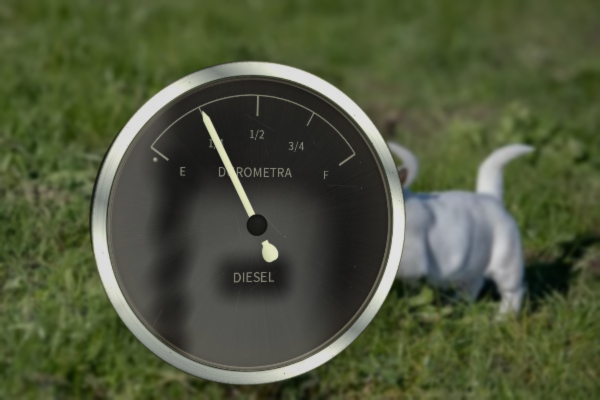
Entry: 0.25
